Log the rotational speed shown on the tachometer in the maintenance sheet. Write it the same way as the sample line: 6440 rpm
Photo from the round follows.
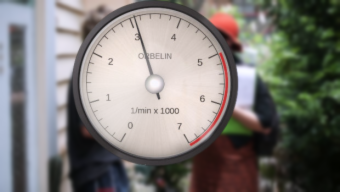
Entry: 3100 rpm
